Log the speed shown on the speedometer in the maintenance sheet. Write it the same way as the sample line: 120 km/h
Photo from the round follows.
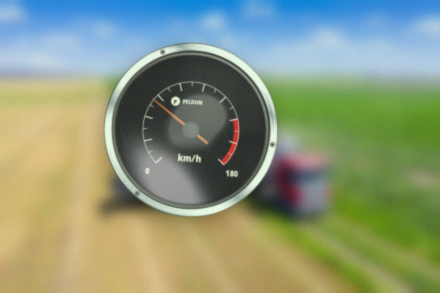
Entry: 55 km/h
